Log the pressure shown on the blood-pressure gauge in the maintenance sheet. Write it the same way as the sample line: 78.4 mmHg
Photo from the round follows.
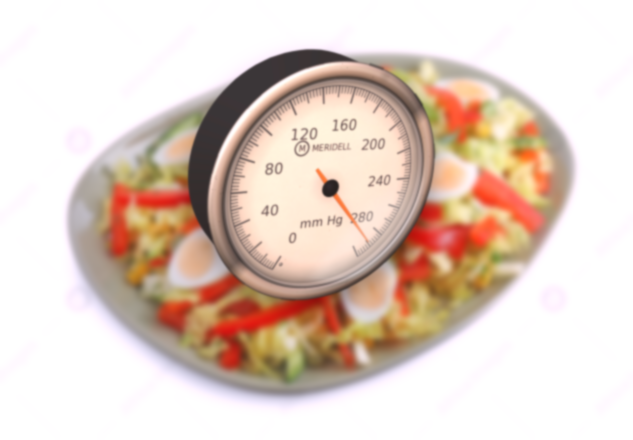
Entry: 290 mmHg
